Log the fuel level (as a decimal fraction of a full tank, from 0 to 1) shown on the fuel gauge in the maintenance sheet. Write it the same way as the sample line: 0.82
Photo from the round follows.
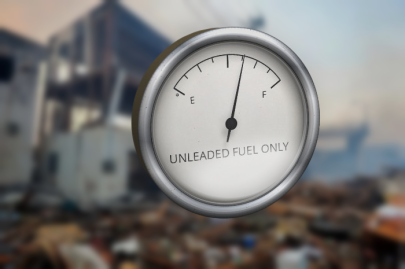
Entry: 0.625
